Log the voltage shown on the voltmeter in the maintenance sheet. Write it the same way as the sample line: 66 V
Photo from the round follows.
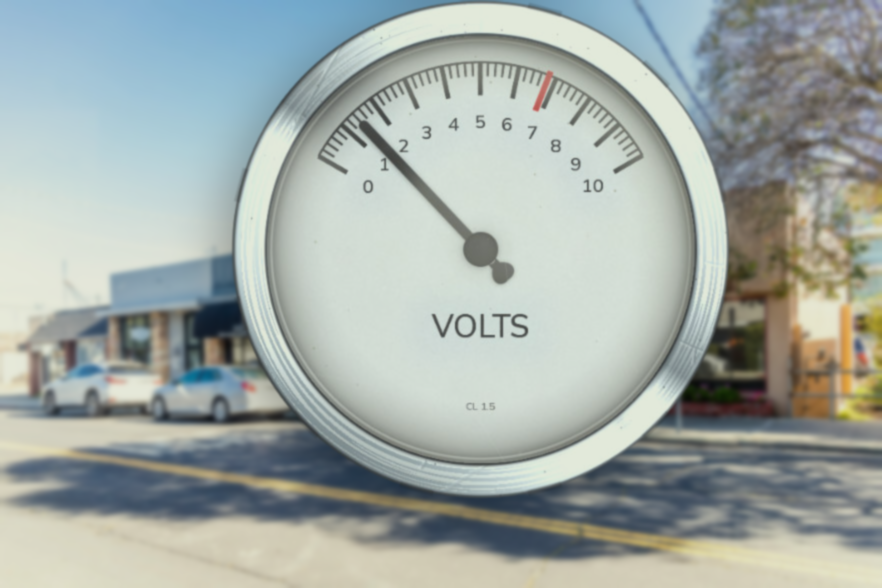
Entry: 1.4 V
